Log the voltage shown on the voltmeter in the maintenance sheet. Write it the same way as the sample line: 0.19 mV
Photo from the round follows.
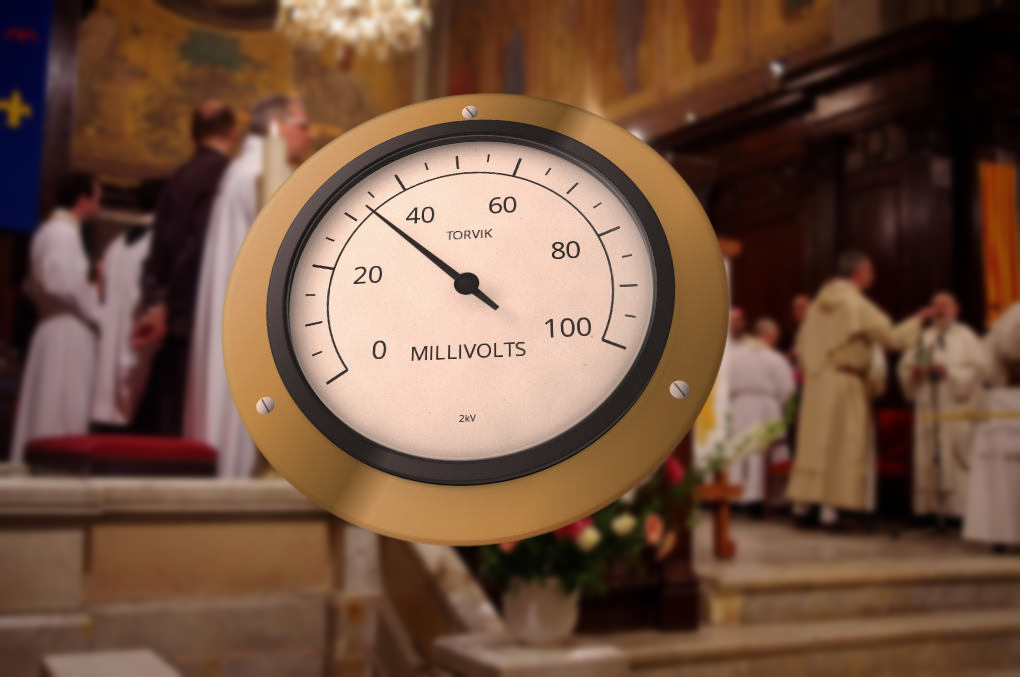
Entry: 32.5 mV
